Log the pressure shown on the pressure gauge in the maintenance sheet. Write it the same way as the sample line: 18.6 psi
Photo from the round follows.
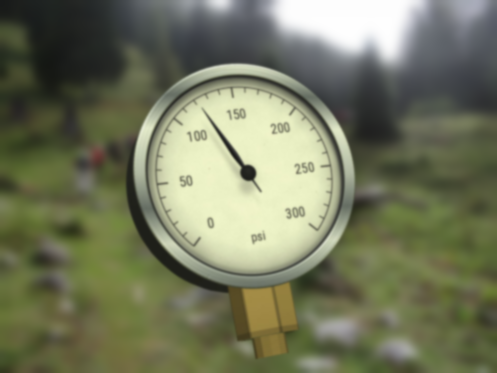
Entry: 120 psi
